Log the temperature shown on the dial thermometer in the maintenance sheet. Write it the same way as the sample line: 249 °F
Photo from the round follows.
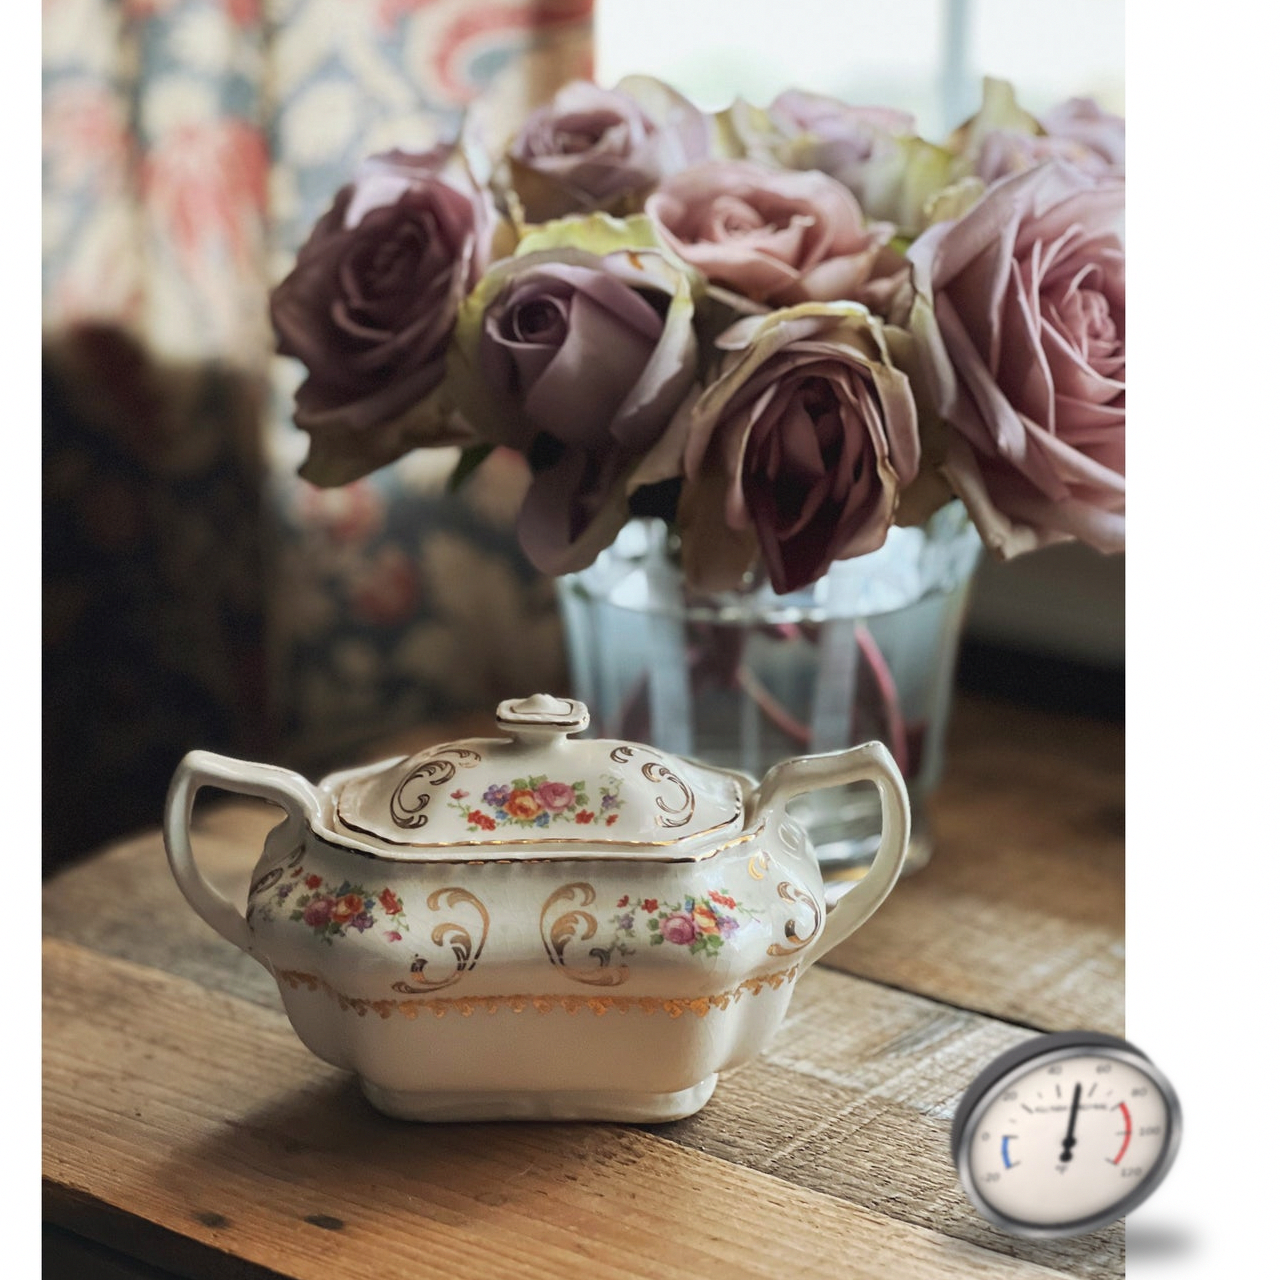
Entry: 50 °F
